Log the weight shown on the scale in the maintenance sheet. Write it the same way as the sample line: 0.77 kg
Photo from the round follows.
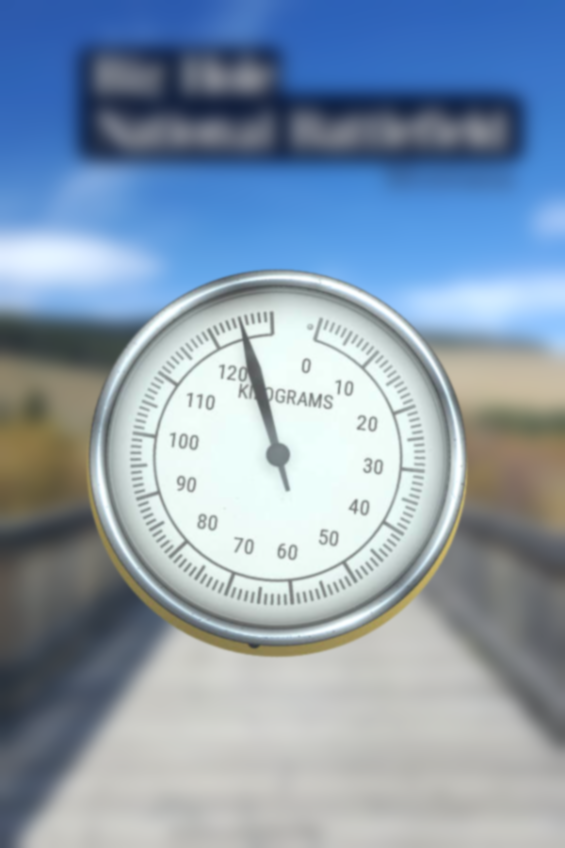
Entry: 125 kg
